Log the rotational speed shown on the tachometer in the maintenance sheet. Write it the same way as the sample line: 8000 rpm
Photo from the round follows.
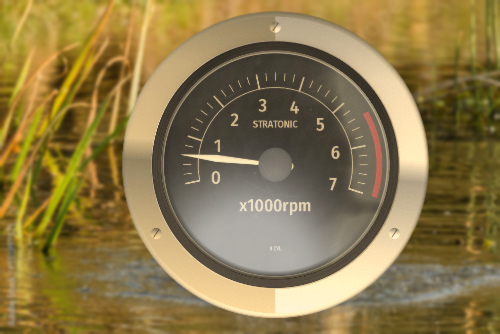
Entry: 600 rpm
